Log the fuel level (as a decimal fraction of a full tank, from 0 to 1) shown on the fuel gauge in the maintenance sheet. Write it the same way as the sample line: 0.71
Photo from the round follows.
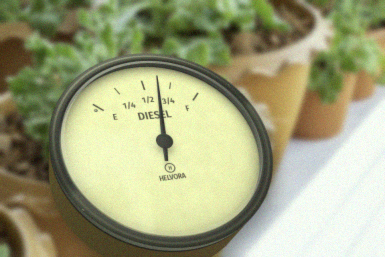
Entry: 0.625
